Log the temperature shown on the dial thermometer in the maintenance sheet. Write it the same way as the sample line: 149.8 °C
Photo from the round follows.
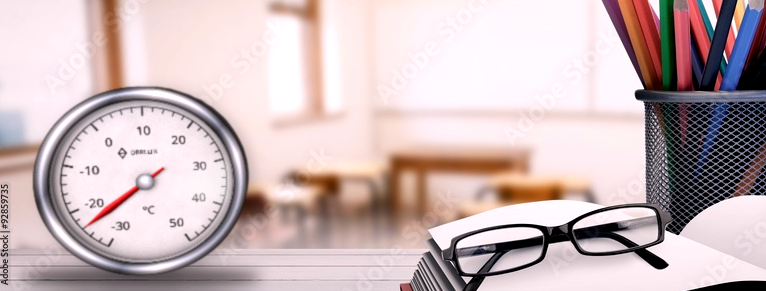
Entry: -24 °C
